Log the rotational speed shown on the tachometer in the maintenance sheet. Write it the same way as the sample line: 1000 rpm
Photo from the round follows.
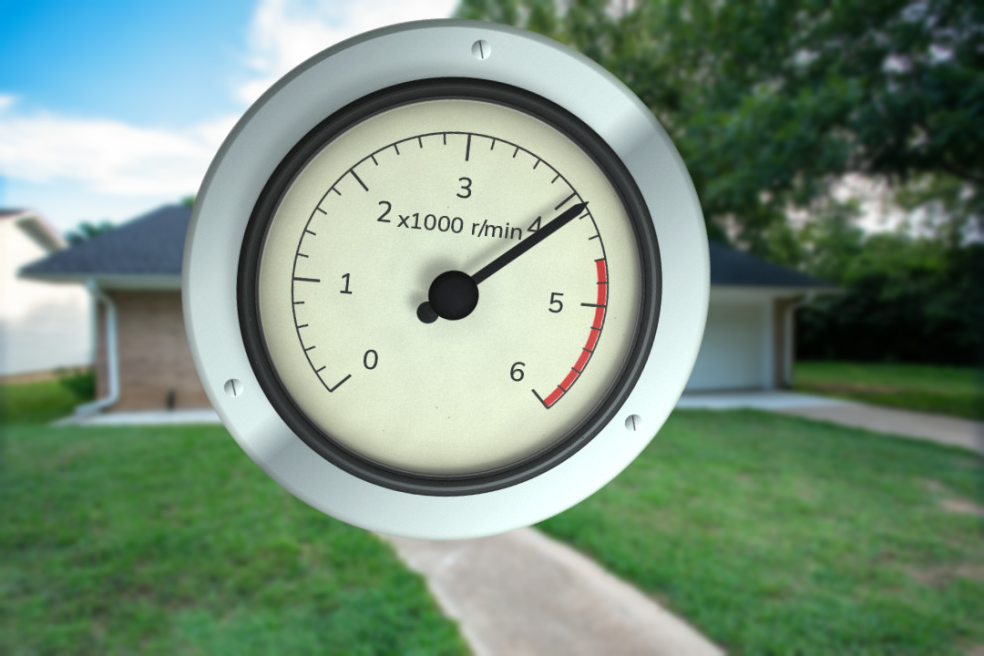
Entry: 4100 rpm
